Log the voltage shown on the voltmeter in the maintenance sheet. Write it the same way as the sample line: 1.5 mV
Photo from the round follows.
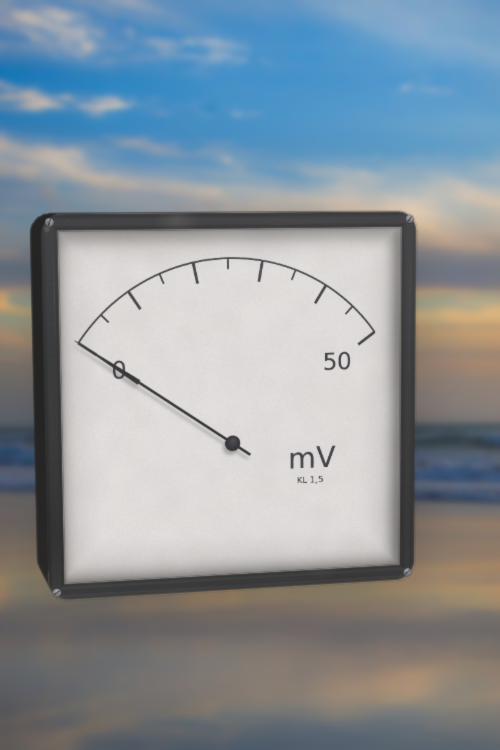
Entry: 0 mV
